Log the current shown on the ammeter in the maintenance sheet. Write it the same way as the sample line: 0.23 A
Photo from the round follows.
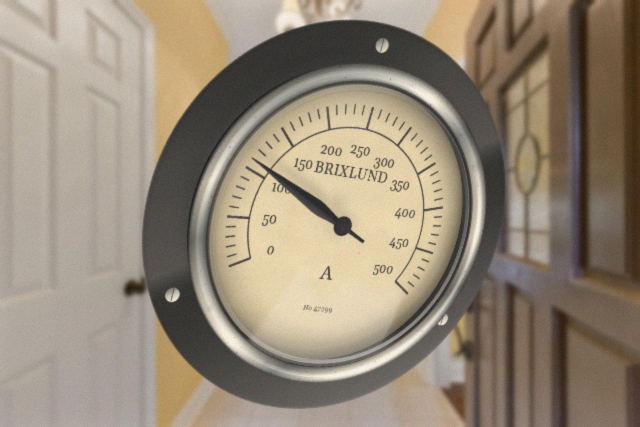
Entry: 110 A
